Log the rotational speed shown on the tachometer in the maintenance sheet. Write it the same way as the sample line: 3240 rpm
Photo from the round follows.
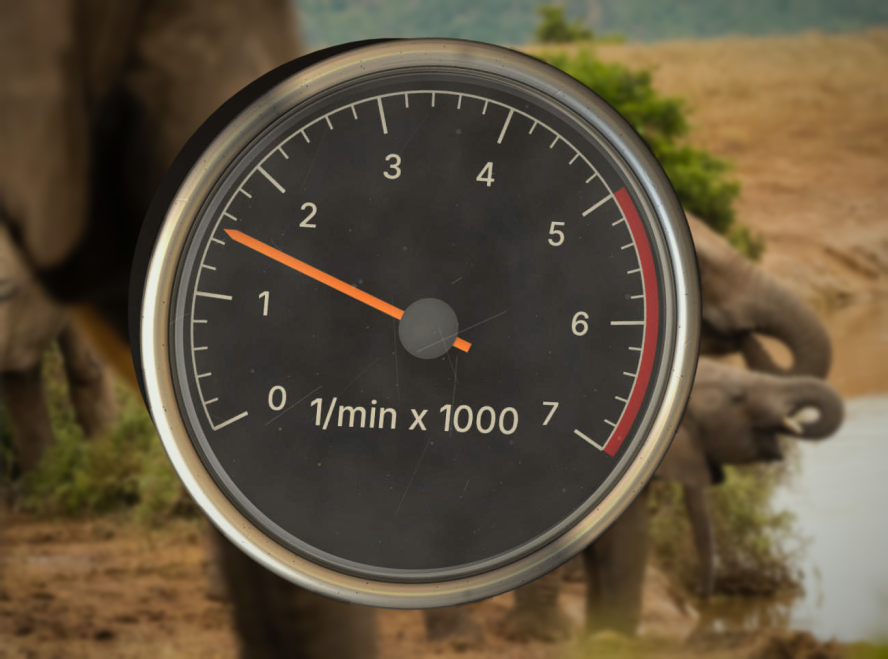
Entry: 1500 rpm
